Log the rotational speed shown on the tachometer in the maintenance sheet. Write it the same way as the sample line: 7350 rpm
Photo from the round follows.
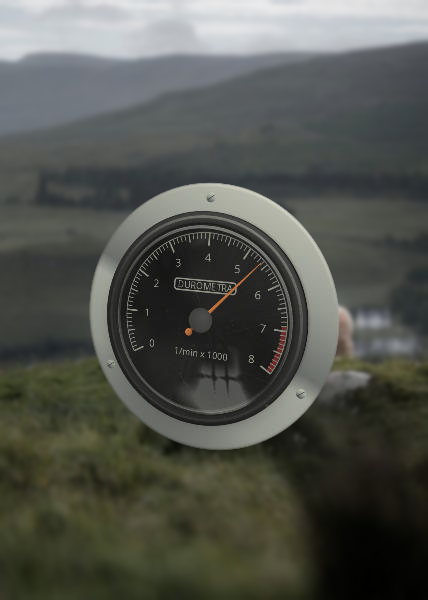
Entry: 5400 rpm
